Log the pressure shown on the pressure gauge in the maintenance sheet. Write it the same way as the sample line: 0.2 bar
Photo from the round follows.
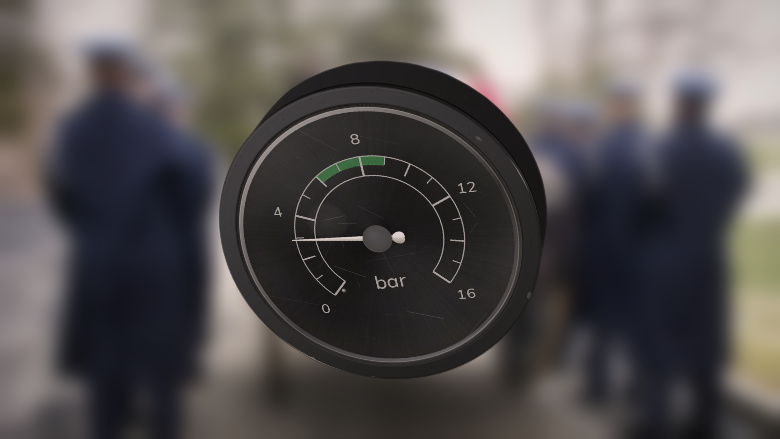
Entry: 3 bar
